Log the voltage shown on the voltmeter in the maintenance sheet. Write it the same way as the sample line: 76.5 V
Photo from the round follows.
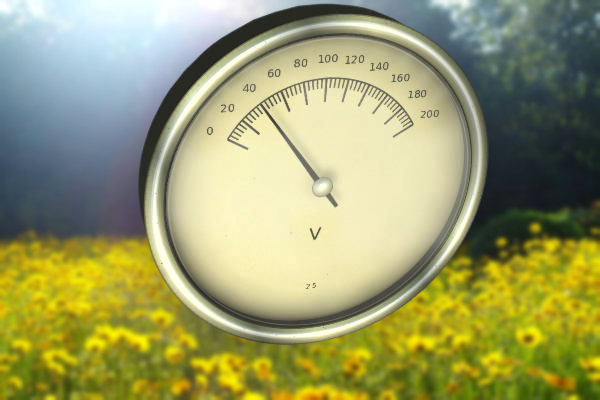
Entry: 40 V
